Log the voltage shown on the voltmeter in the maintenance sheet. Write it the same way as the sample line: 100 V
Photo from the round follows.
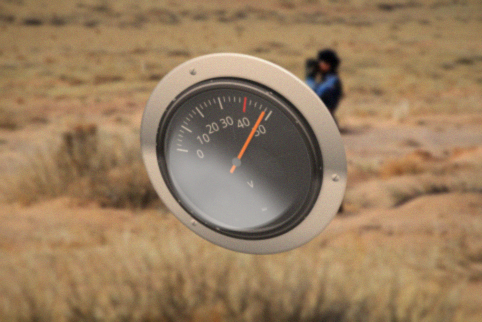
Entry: 48 V
